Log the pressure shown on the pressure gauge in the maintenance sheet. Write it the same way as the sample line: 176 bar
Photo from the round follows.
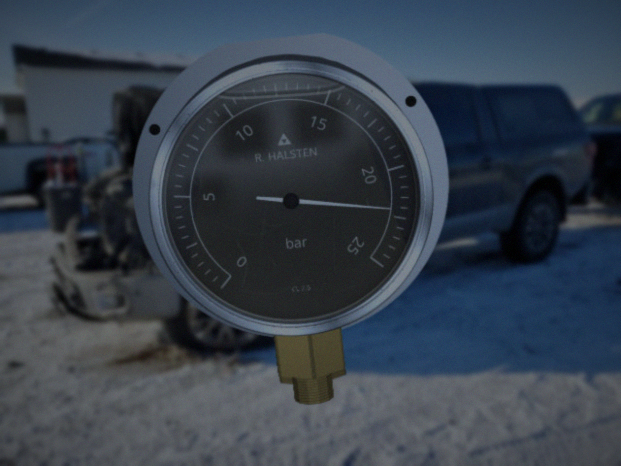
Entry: 22 bar
